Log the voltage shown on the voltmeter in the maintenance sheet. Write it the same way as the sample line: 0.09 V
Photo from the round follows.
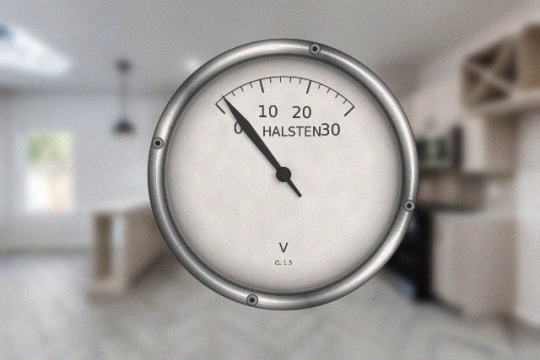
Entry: 2 V
